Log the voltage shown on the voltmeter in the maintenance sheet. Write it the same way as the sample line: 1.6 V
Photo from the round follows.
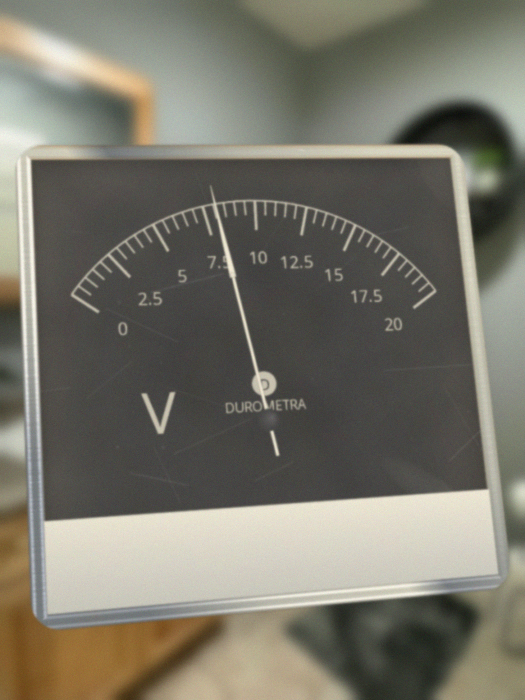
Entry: 8 V
